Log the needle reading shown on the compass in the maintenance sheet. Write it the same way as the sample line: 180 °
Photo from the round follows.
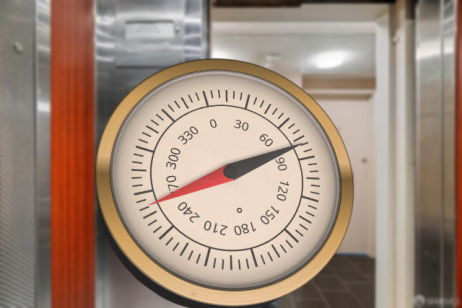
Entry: 260 °
